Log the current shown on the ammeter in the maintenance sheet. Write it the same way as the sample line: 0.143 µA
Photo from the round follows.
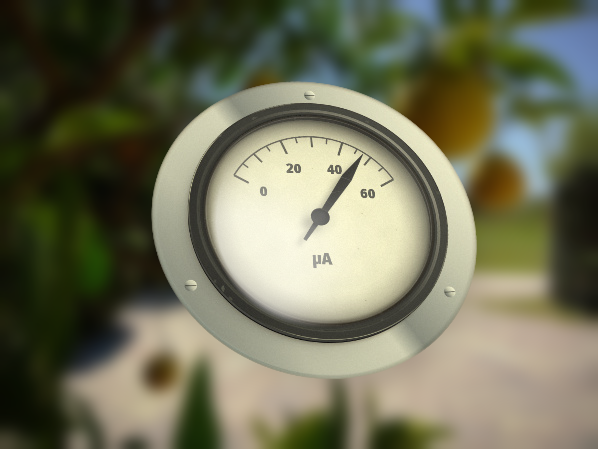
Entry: 47.5 µA
